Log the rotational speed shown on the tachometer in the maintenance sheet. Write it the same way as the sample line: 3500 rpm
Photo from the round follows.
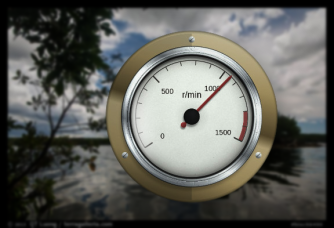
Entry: 1050 rpm
